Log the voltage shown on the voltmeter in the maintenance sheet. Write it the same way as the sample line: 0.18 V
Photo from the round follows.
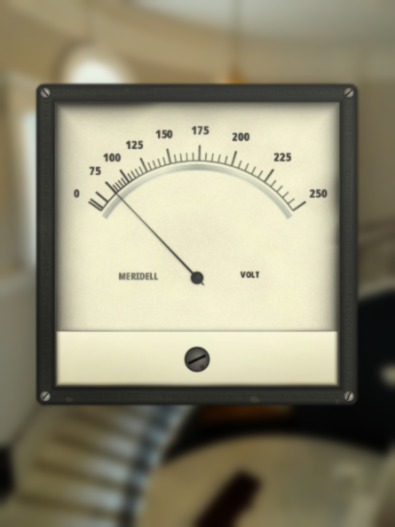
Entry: 75 V
